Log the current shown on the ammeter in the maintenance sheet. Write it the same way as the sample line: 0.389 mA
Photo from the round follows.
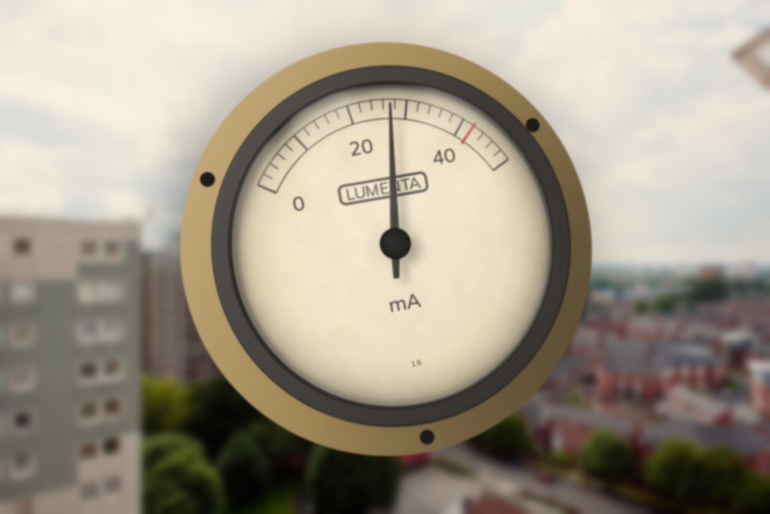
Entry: 27 mA
